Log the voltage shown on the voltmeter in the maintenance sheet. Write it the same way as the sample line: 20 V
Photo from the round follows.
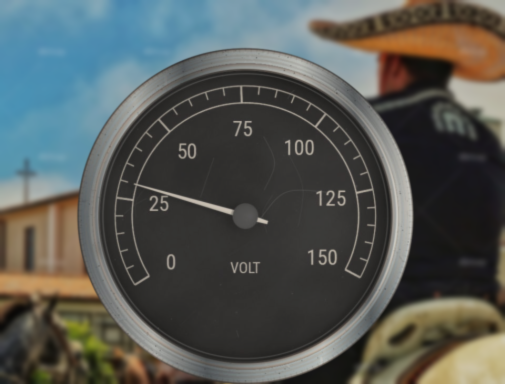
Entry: 30 V
